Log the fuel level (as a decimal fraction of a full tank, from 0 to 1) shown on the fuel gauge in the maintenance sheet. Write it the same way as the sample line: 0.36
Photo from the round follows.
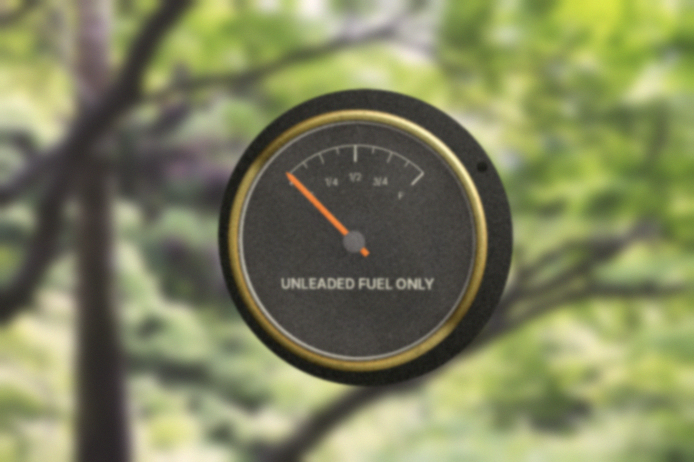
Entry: 0
